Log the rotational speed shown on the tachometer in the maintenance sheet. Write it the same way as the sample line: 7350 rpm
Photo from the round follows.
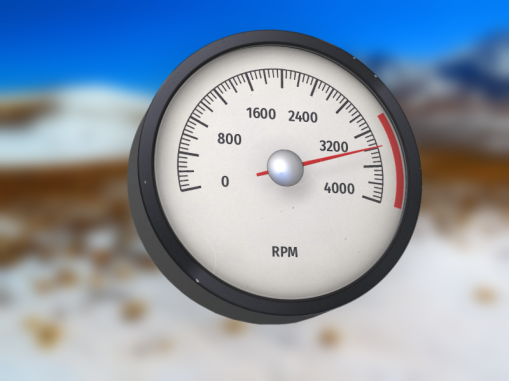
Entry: 3400 rpm
